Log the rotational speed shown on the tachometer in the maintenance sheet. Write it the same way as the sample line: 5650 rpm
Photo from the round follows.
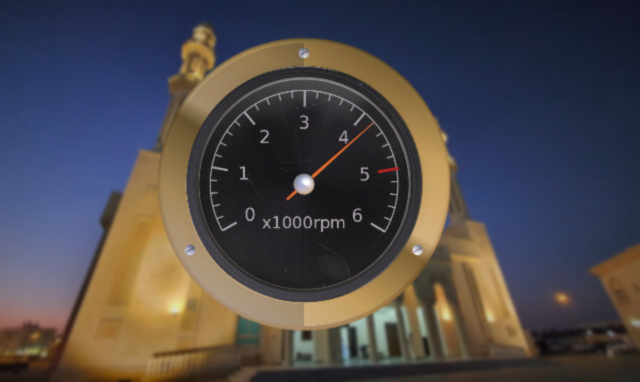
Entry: 4200 rpm
